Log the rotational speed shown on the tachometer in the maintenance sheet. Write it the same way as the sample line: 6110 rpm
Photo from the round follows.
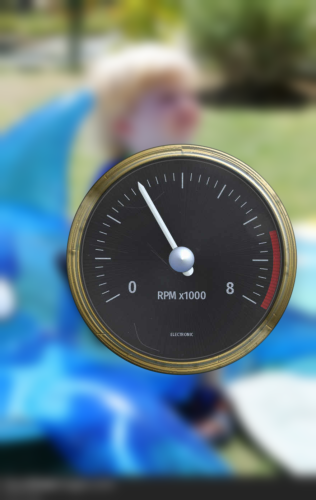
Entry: 3000 rpm
